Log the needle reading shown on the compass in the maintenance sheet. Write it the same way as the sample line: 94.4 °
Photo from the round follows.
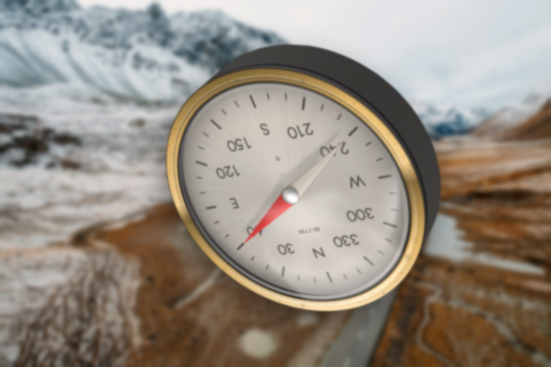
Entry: 60 °
